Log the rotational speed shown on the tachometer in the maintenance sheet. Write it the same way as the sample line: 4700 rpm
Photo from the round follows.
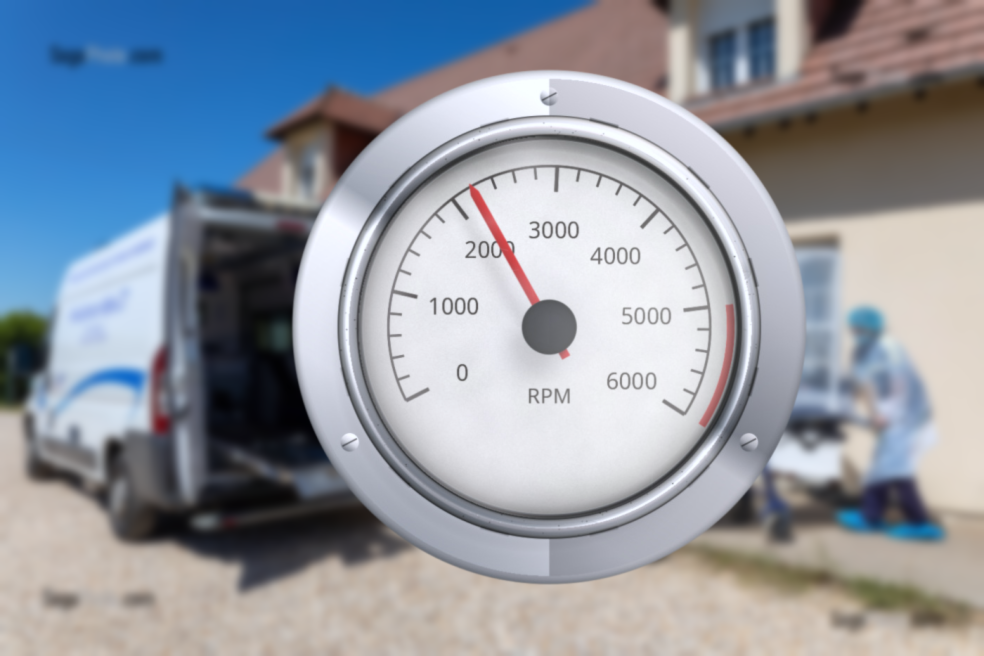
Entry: 2200 rpm
